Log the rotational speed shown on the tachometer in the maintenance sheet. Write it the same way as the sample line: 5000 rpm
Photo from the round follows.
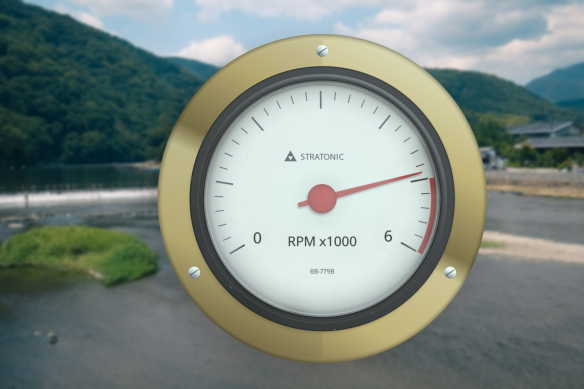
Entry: 4900 rpm
